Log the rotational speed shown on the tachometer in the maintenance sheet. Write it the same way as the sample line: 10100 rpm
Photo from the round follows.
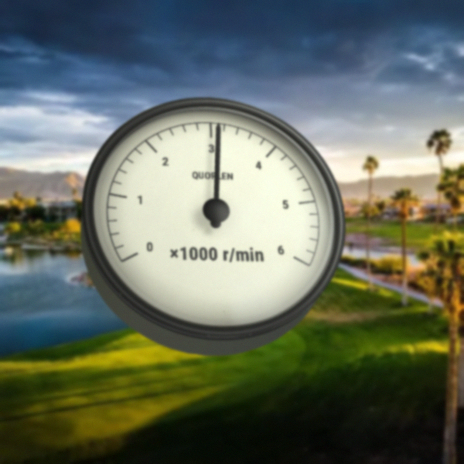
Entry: 3100 rpm
